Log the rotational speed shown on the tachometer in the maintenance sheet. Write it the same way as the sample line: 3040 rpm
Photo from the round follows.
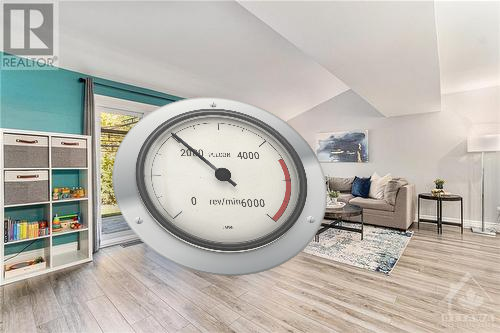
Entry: 2000 rpm
